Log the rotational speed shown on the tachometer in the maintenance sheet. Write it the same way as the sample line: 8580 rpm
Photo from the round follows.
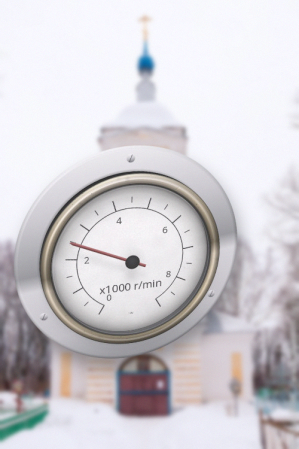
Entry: 2500 rpm
